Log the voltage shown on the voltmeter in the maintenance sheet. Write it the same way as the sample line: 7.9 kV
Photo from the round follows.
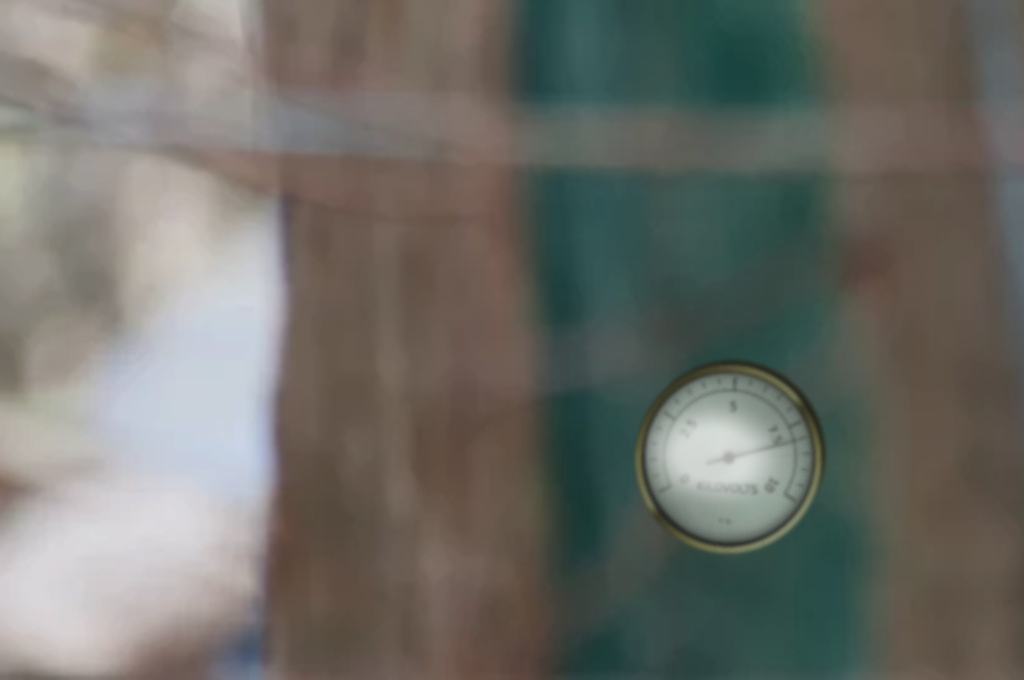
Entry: 8 kV
